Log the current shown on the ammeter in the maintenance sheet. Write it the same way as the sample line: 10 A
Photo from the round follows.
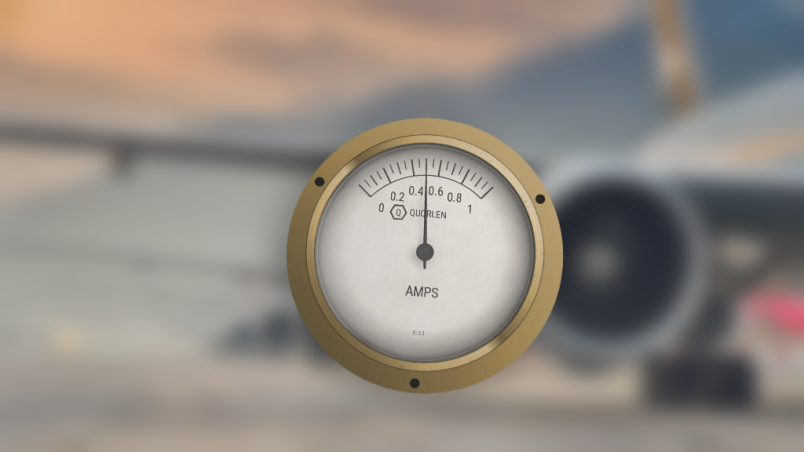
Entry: 0.5 A
